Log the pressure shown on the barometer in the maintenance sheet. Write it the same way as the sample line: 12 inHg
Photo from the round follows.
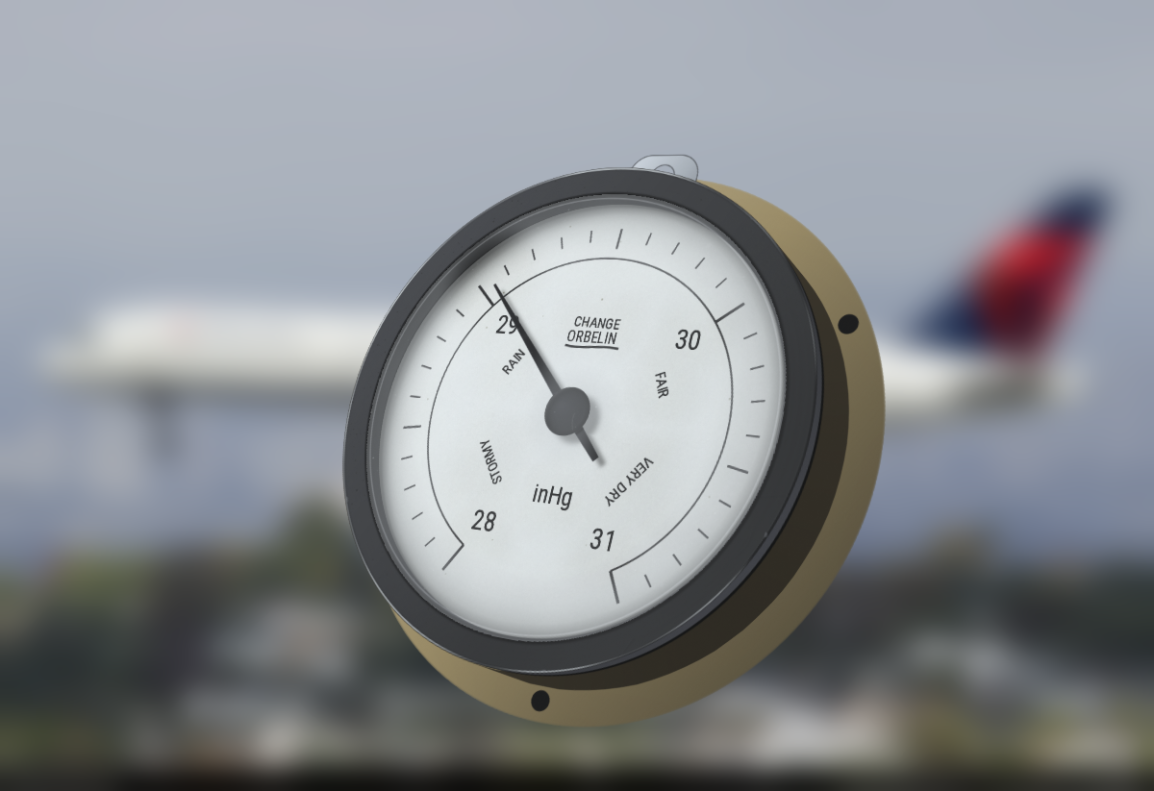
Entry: 29.05 inHg
